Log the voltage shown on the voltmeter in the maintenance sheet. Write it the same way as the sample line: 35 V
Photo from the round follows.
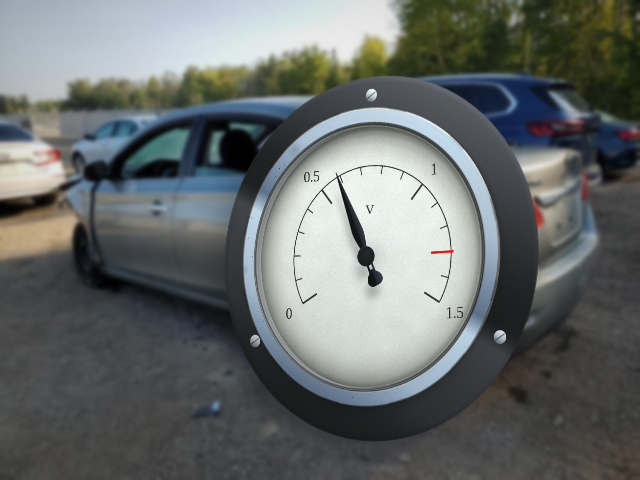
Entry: 0.6 V
